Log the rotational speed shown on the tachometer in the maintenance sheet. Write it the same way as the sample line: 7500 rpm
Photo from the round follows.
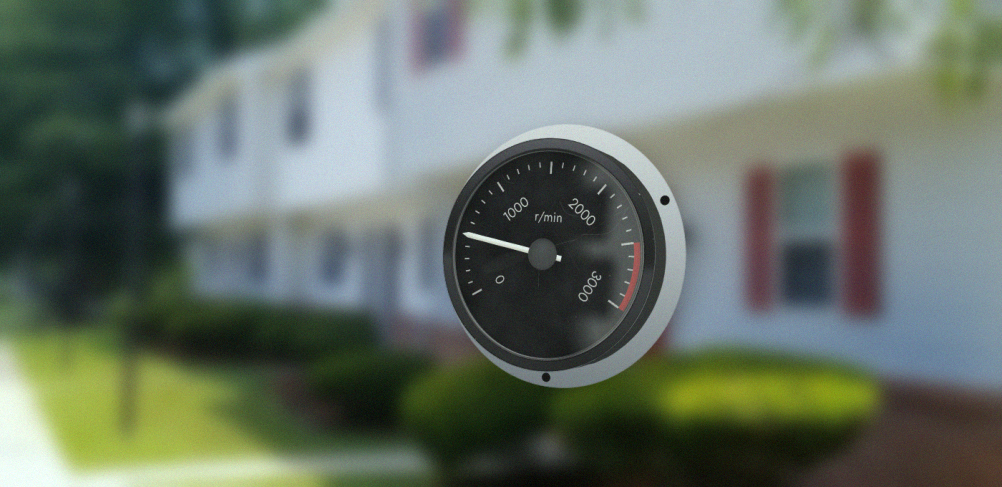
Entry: 500 rpm
